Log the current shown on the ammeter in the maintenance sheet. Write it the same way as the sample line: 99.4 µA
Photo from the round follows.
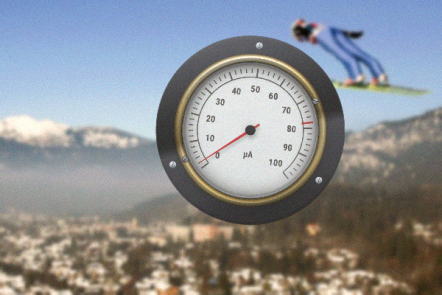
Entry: 2 µA
